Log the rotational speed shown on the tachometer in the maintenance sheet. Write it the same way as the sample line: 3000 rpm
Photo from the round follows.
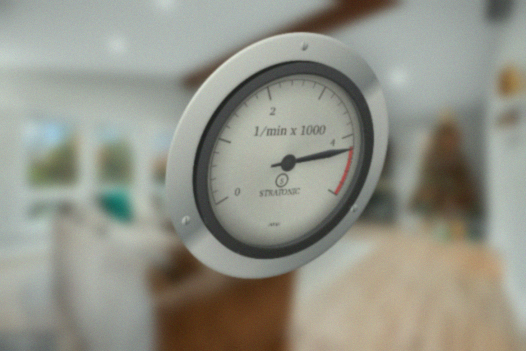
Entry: 4200 rpm
